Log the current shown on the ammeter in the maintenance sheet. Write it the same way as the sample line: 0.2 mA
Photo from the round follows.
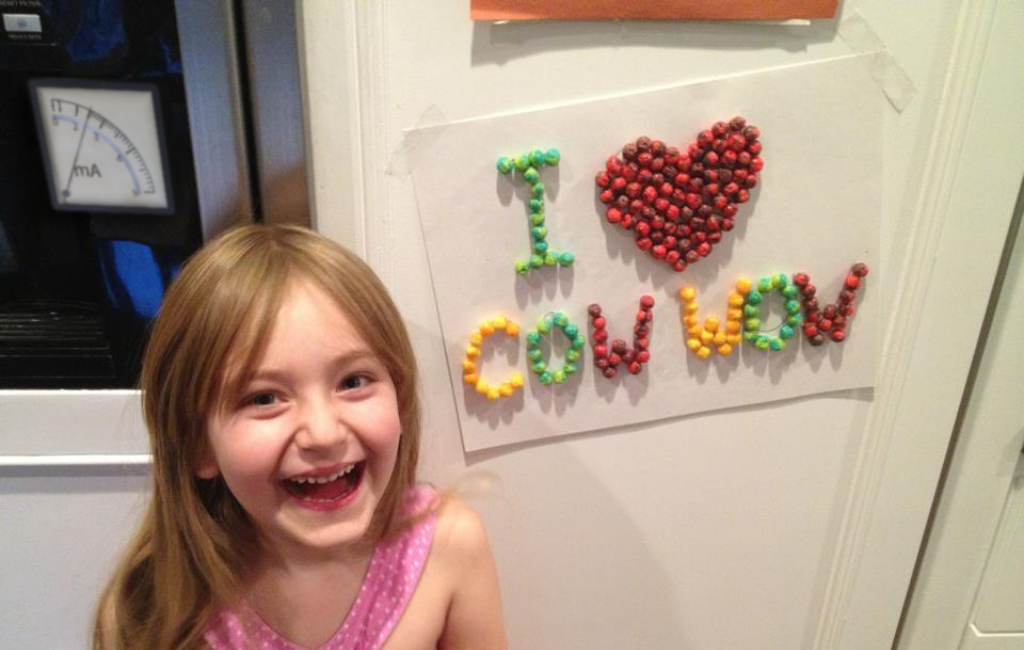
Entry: 2.5 mA
